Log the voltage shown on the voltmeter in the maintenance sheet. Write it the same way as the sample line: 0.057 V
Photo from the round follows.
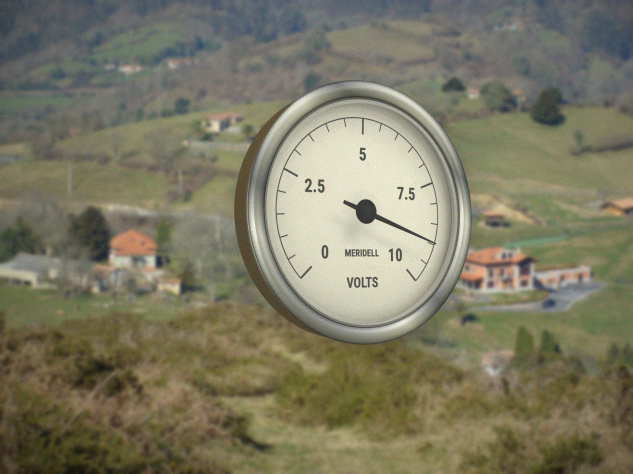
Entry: 9 V
